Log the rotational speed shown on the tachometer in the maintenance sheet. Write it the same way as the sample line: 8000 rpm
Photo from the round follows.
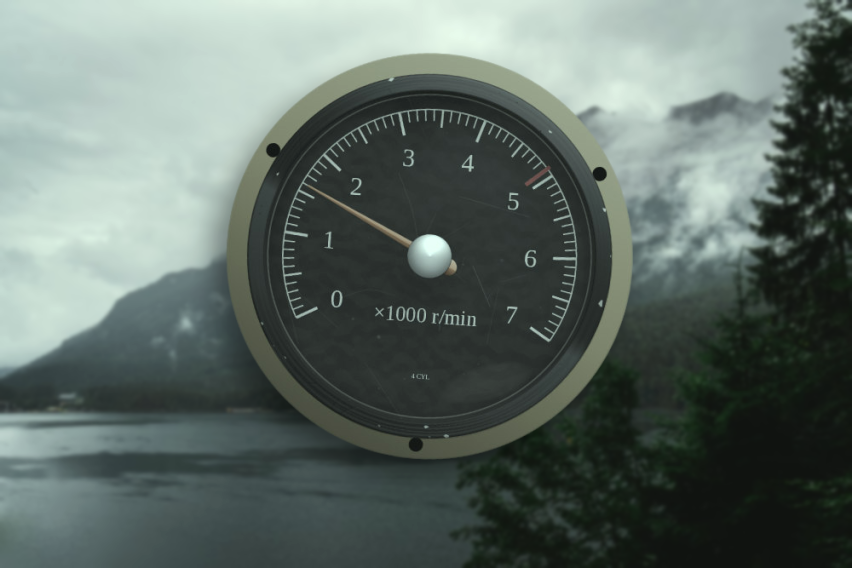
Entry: 1600 rpm
